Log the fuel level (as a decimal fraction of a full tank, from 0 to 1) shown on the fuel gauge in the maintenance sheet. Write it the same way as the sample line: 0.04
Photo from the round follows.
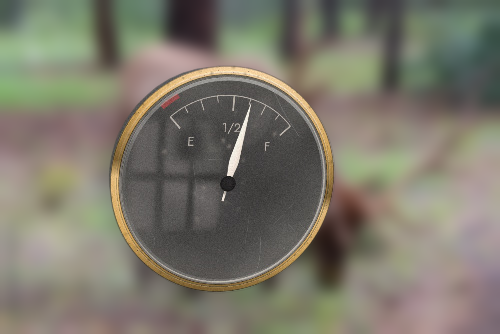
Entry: 0.625
